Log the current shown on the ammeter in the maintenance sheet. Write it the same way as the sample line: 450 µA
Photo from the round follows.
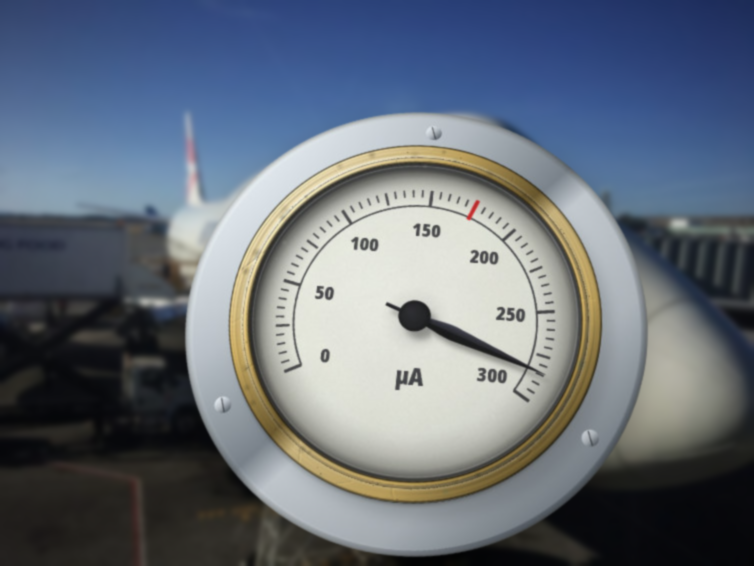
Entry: 285 µA
